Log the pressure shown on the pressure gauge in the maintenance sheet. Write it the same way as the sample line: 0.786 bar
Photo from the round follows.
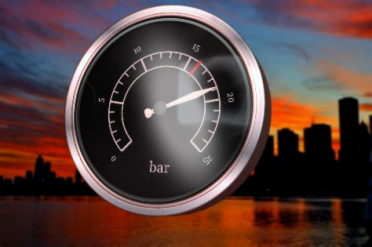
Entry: 19 bar
